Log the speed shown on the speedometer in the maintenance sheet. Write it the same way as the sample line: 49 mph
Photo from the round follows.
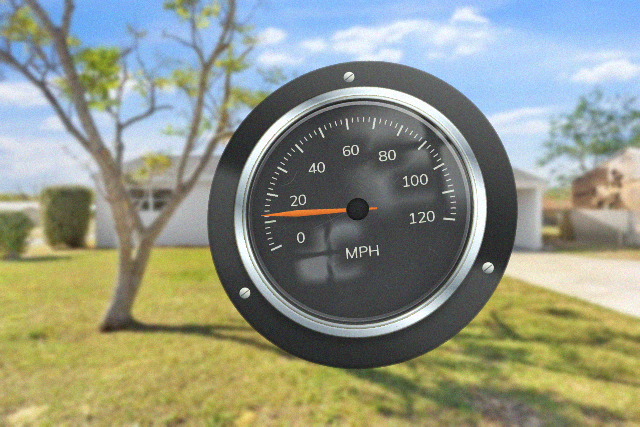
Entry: 12 mph
